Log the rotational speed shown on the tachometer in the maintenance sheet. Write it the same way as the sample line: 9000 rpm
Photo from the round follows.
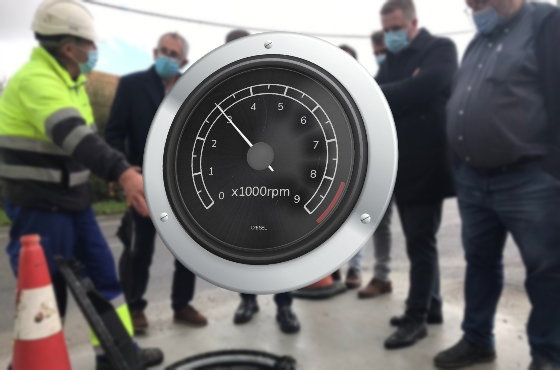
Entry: 3000 rpm
